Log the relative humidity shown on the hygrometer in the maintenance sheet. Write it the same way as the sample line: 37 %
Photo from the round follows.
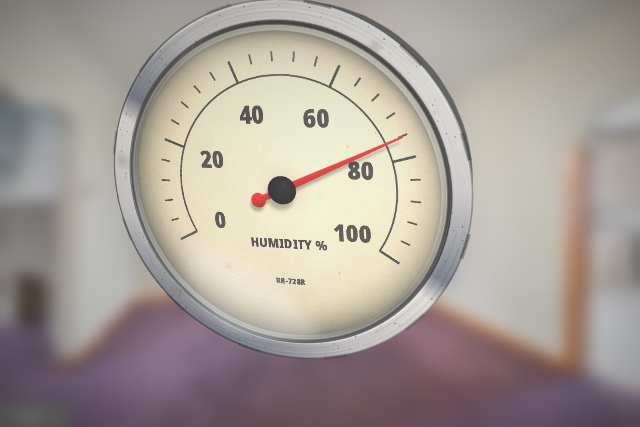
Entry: 76 %
